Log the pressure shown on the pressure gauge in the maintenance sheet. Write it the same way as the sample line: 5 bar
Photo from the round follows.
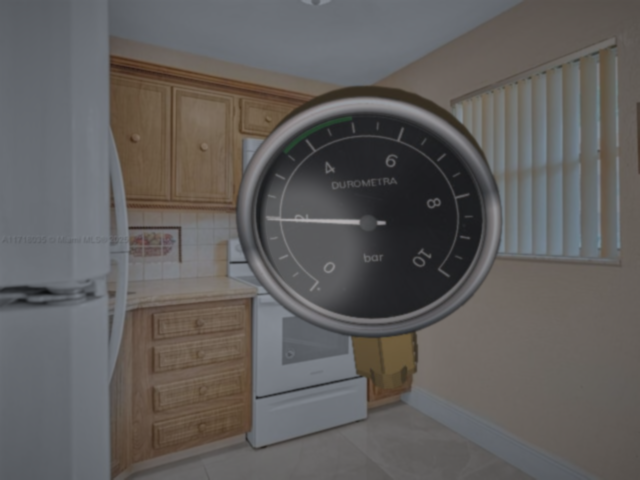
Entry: 2 bar
